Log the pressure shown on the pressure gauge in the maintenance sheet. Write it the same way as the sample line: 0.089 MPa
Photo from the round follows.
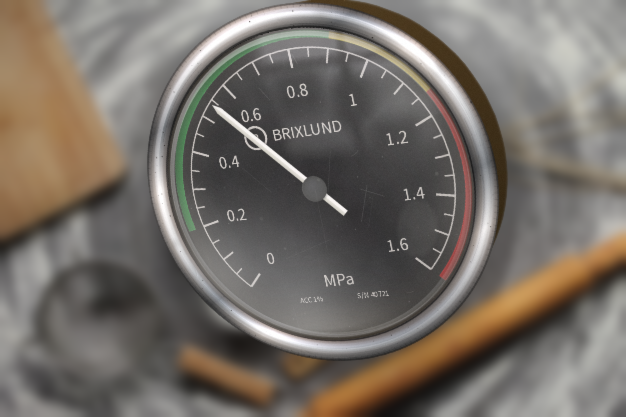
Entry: 0.55 MPa
